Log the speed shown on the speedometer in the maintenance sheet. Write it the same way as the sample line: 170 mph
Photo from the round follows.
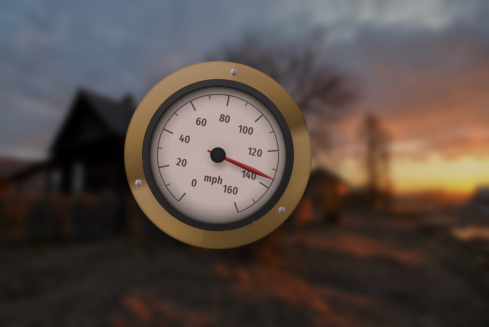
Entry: 135 mph
